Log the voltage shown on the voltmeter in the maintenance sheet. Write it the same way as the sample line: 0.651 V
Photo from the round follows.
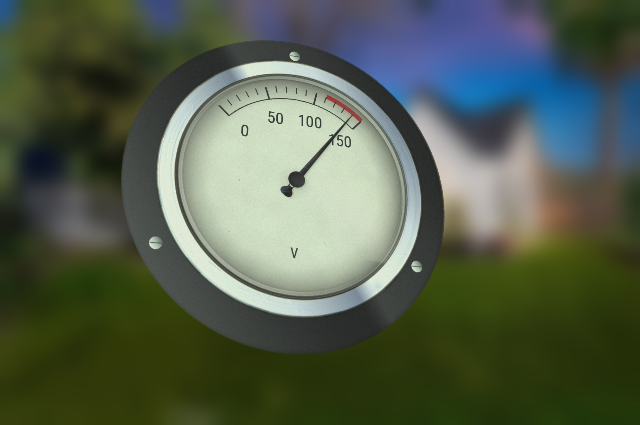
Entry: 140 V
